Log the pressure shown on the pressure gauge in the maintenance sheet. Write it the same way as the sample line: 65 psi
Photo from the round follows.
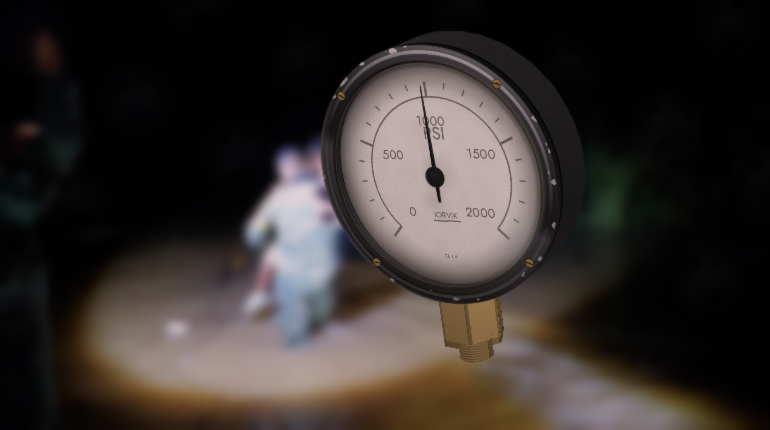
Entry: 1000 psi
